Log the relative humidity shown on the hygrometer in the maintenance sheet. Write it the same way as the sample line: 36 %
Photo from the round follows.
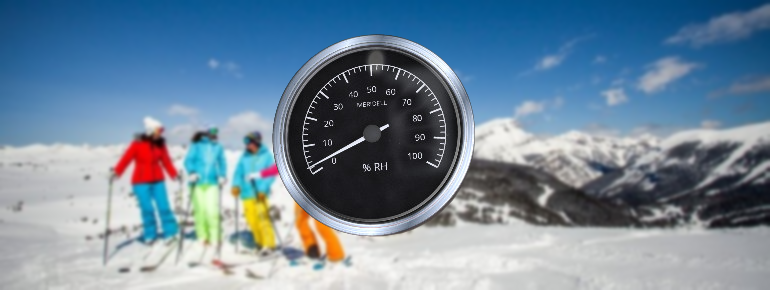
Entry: 2 %
